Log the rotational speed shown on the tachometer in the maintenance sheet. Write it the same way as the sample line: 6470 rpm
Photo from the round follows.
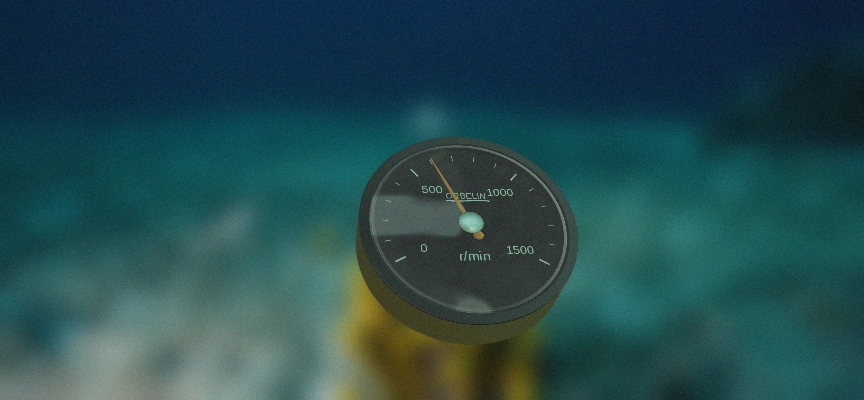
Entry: 600 rpm
